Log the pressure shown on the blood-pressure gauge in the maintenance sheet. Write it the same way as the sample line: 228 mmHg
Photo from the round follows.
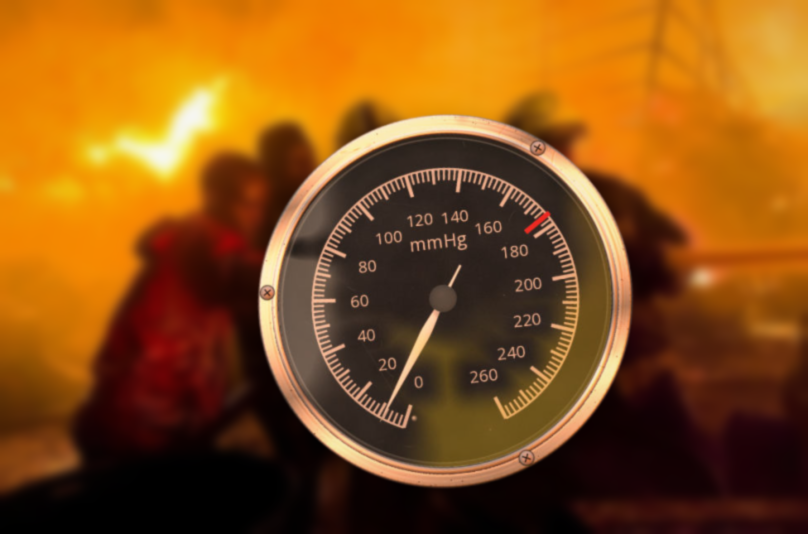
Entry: 8 mmHg
